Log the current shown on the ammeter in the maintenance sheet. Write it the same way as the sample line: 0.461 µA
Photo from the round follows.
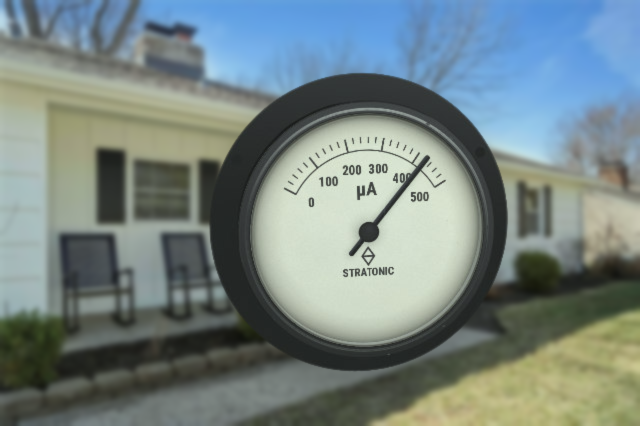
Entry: 420 µA
